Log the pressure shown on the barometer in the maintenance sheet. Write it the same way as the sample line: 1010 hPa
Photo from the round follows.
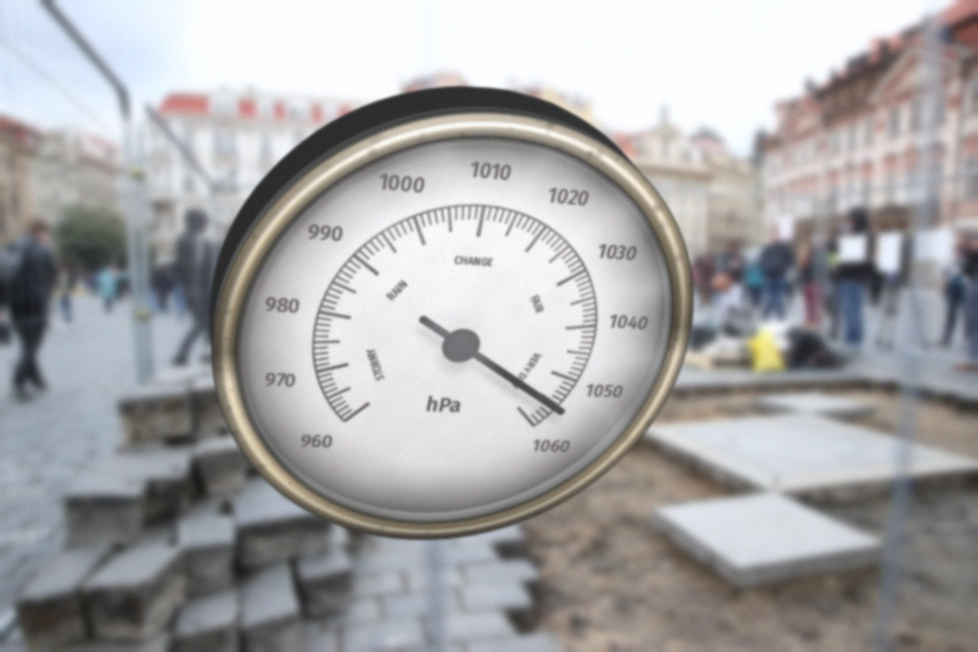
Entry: 1055 hPa
